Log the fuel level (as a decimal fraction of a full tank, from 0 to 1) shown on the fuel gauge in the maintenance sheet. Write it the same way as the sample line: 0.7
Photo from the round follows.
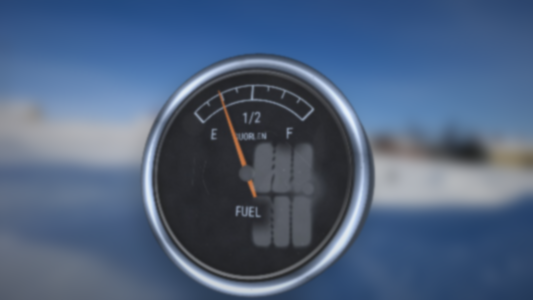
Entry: 0.25
